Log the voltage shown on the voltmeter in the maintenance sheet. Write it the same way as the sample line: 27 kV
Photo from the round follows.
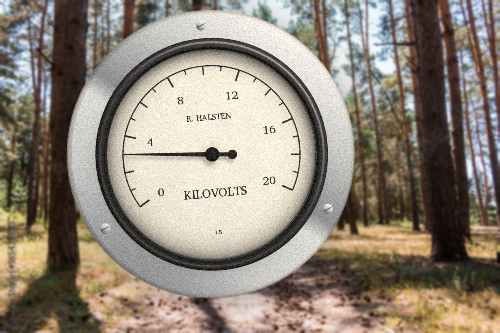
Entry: 3 kV
